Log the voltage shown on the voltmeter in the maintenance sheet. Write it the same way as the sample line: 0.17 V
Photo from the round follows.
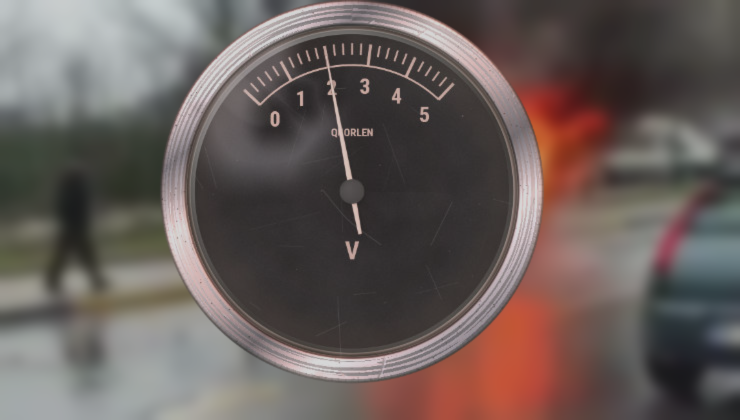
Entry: 2 V
